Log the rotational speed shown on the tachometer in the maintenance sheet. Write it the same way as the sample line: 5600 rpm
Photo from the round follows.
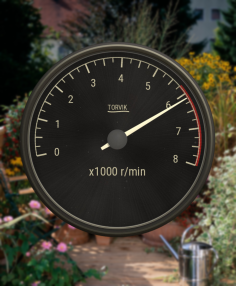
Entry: 6125 rpm
